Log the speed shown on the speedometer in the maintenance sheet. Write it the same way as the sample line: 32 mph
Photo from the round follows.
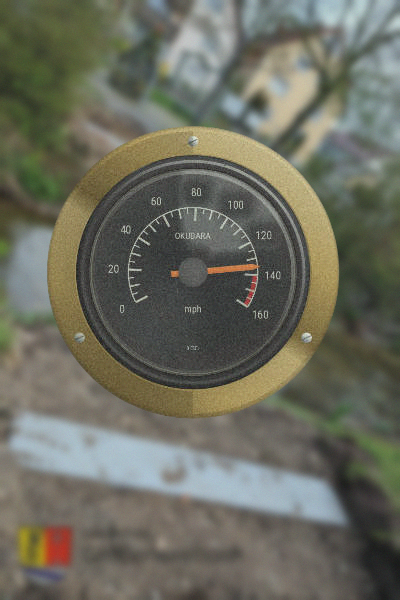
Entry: 135 mph
